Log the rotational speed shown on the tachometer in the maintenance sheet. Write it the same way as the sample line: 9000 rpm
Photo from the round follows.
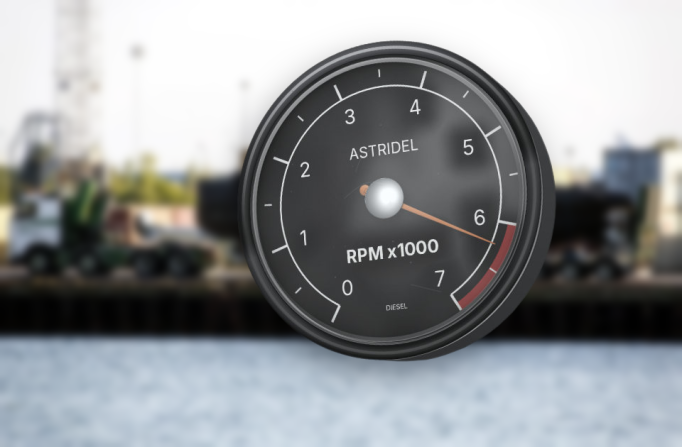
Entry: 6250 rpm
